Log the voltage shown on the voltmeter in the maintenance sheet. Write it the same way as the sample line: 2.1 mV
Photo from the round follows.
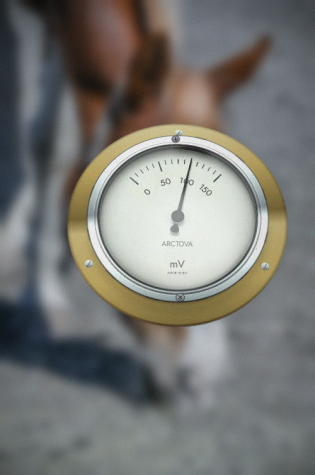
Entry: 100 mV
